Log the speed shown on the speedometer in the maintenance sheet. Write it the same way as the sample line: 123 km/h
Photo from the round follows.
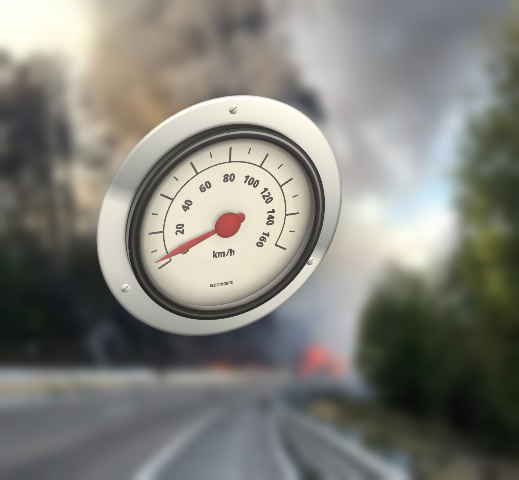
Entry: 5 km/h
